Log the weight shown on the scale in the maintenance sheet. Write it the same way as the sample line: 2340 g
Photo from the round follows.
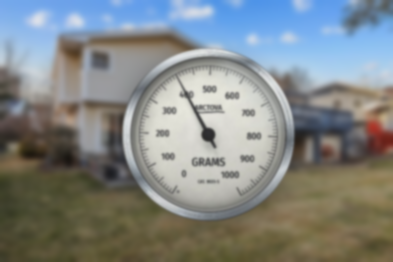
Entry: 400 g
